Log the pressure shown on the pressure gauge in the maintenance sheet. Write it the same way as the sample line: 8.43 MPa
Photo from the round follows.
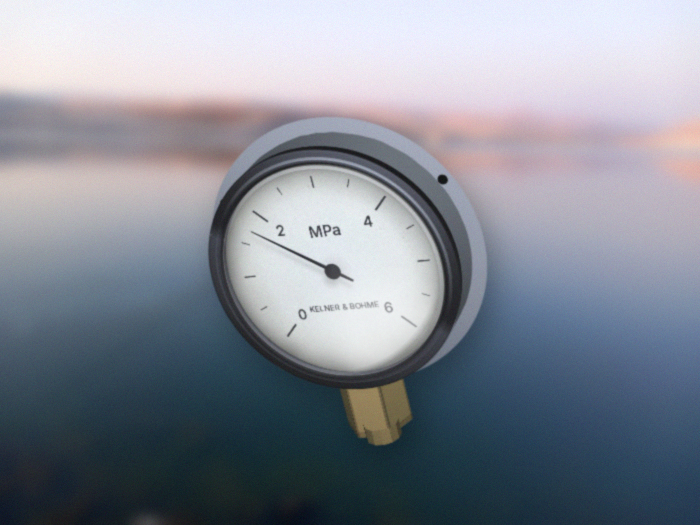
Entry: 1.75 MPa
